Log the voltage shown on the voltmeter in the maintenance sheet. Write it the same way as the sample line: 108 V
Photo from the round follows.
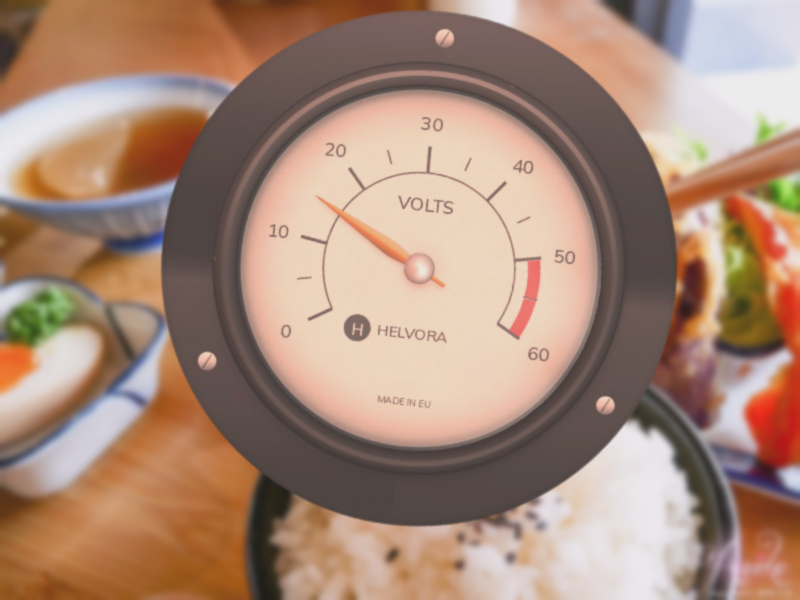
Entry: 15 V
